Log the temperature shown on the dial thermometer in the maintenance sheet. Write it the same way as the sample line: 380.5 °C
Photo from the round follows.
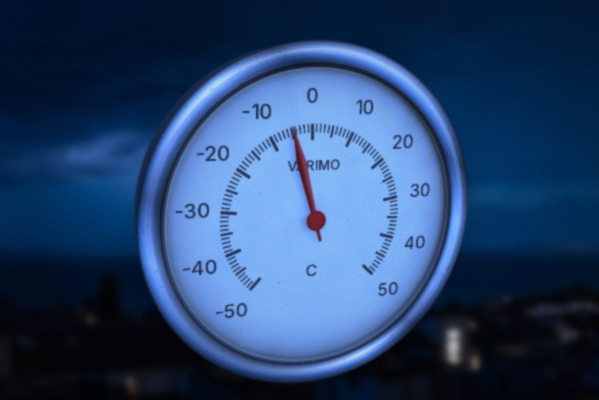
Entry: -5 °C
